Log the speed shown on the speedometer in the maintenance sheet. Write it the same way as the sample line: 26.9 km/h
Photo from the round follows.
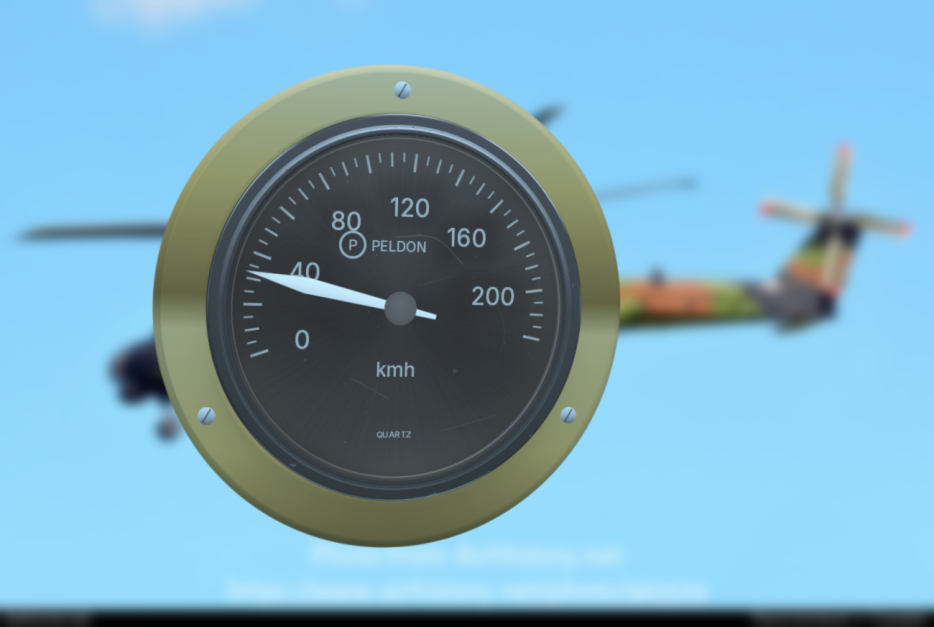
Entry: 32.5 km/h
